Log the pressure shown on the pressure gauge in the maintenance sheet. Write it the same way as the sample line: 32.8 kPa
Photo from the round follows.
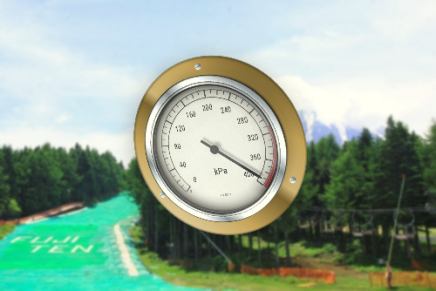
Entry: 390 kPa
